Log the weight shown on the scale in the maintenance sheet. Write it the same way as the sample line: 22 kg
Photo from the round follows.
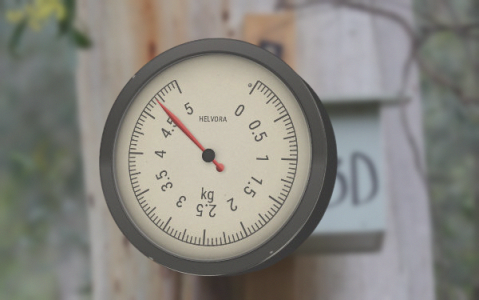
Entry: 4.7 kg
